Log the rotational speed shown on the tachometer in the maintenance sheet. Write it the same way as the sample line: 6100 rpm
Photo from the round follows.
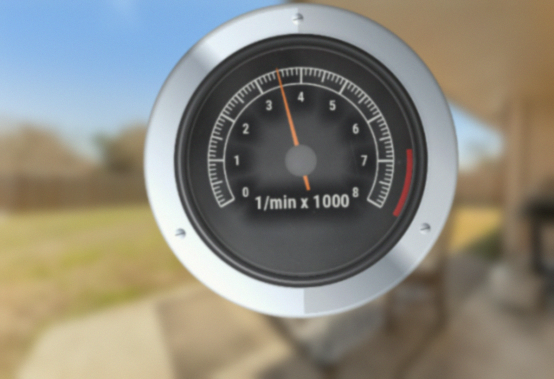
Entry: 3500 rpm
